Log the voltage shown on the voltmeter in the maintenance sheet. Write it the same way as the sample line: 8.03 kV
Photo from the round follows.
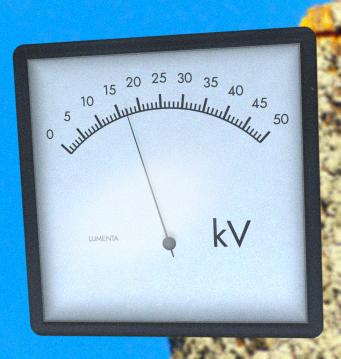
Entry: 17 kV
